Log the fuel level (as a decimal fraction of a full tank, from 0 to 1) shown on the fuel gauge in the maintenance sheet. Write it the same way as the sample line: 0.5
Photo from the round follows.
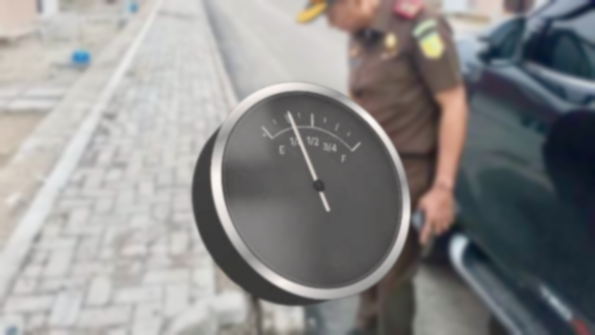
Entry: 0.25
